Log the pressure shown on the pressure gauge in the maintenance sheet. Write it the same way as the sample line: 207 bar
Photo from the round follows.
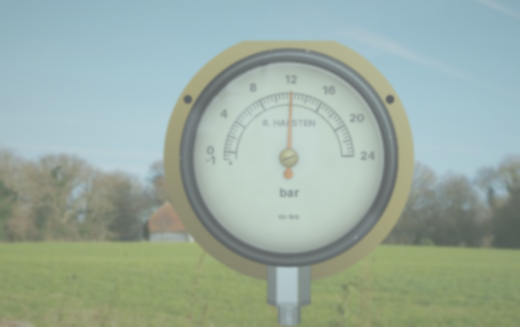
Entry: 12 bar
